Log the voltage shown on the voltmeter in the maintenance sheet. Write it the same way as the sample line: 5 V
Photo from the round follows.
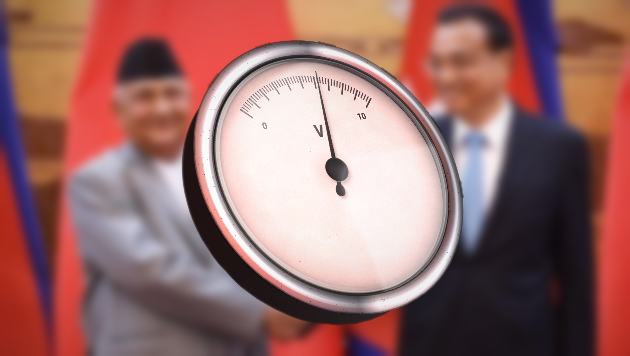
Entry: 6 V
